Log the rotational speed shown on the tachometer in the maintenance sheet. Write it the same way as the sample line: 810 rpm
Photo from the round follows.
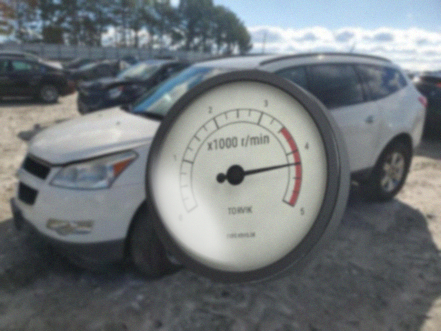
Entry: 4250 rpm
